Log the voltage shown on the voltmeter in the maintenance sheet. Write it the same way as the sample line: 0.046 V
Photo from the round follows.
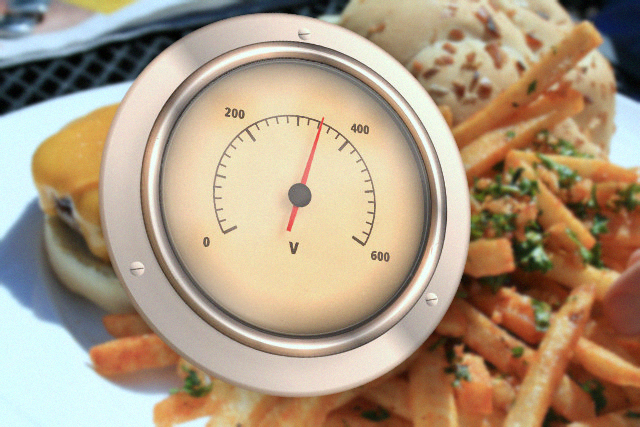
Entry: 340 V
